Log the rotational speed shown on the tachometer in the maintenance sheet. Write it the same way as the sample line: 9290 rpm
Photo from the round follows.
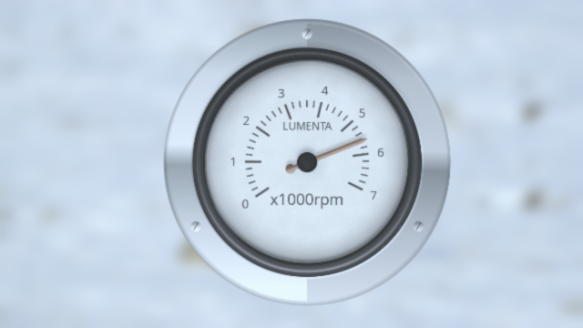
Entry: 5600 rpm
